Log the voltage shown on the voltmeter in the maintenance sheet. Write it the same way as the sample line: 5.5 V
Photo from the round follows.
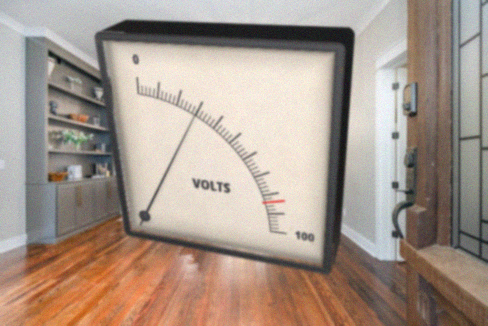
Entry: 30 V
